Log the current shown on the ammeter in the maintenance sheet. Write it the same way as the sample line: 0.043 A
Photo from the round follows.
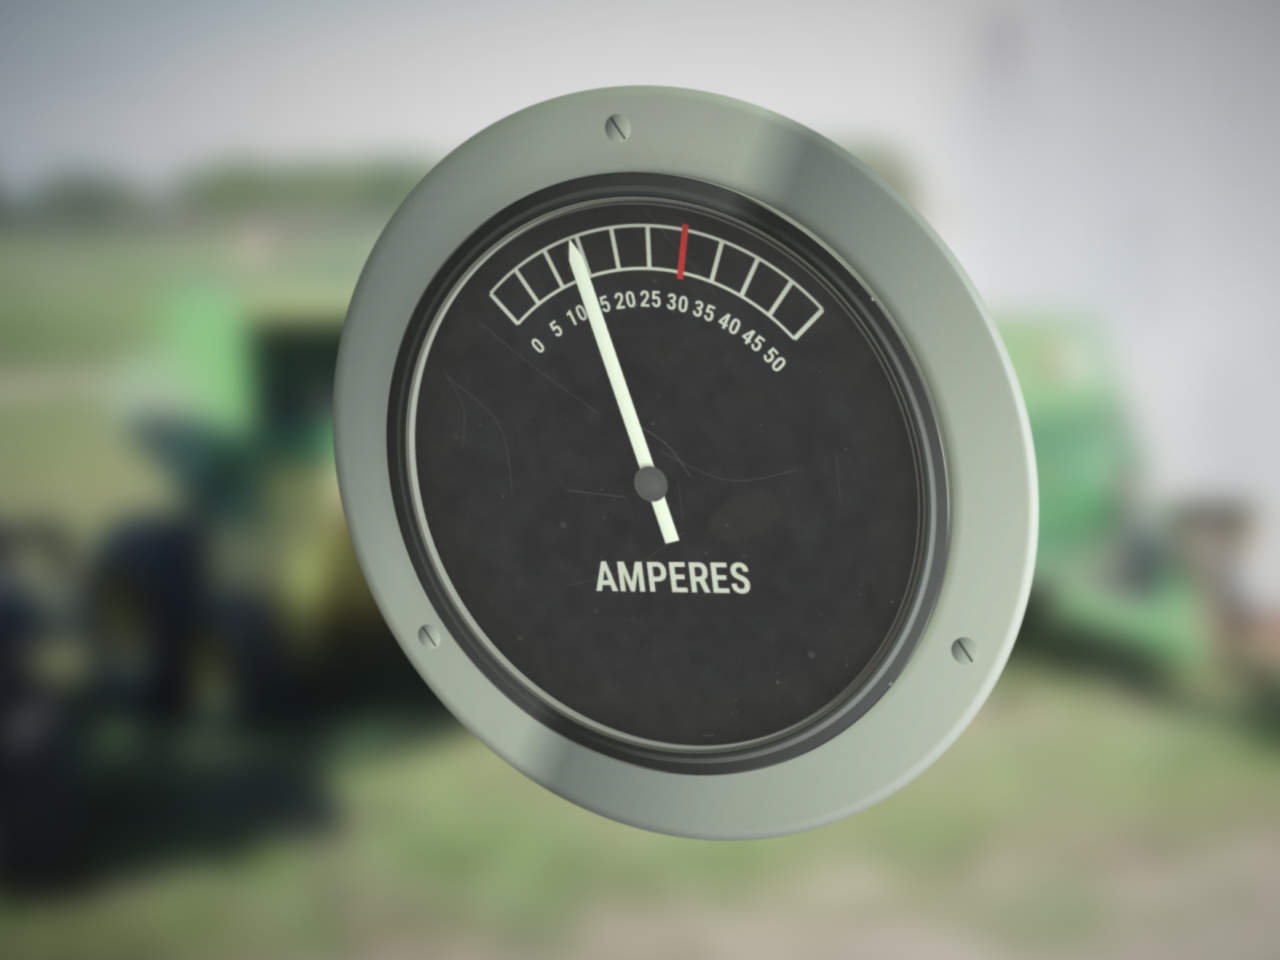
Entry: 15 A
